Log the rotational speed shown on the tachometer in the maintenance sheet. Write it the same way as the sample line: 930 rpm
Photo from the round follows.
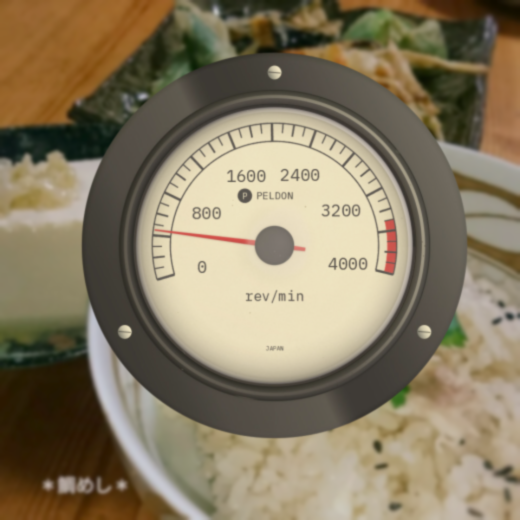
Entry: 450 rpm
